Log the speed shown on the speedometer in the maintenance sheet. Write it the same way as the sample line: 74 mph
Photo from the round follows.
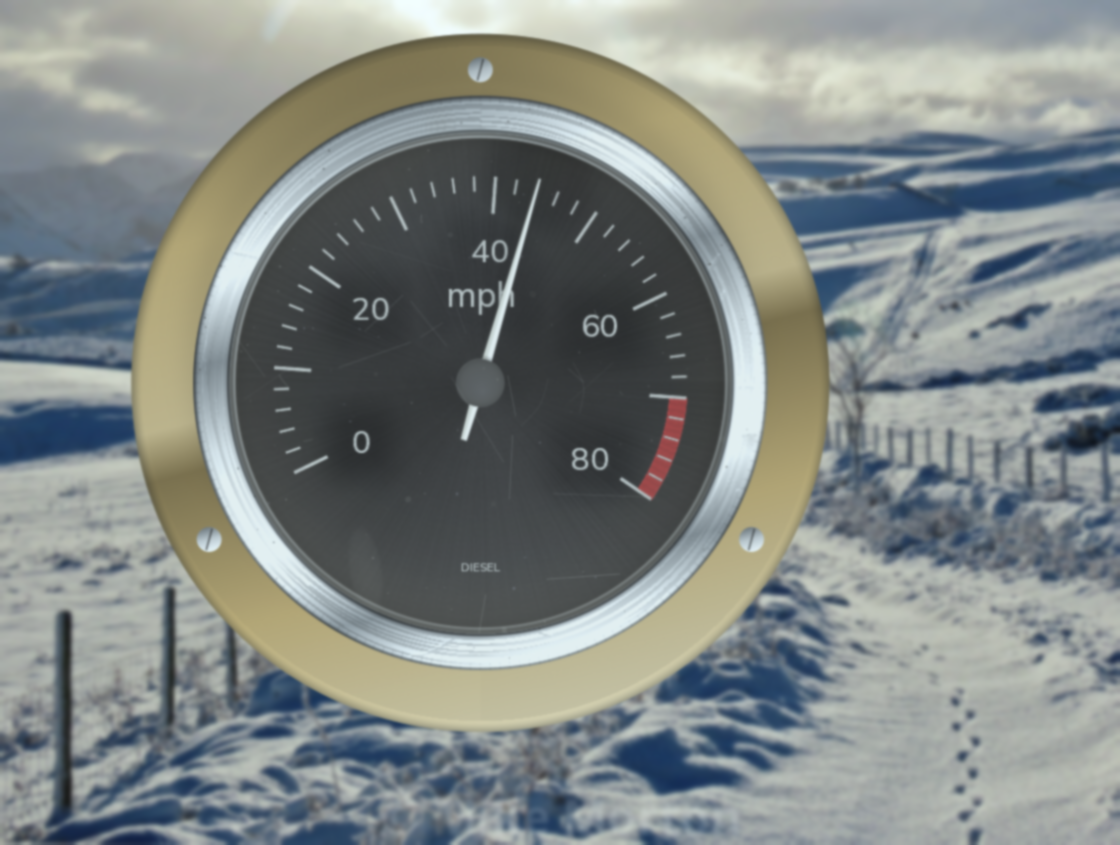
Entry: 44 mph
